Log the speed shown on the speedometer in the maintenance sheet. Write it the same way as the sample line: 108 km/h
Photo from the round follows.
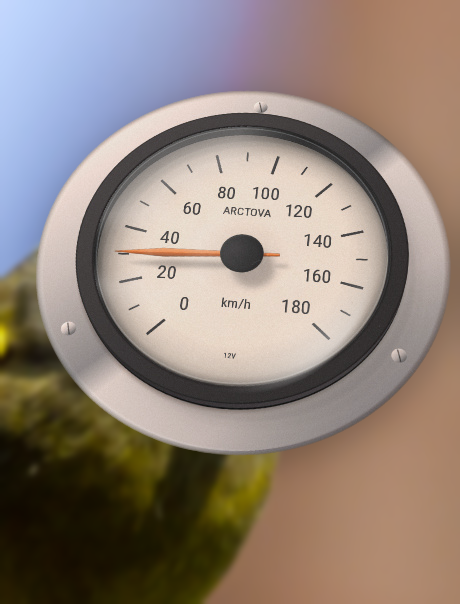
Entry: 30 km/h
